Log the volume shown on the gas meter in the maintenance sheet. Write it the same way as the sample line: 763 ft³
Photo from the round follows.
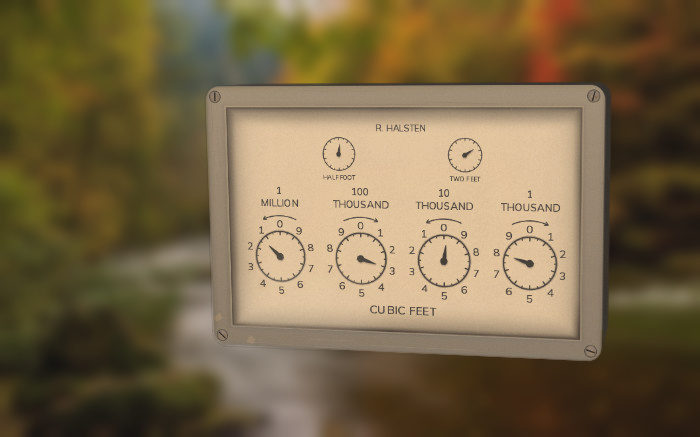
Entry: 129800 ft³
